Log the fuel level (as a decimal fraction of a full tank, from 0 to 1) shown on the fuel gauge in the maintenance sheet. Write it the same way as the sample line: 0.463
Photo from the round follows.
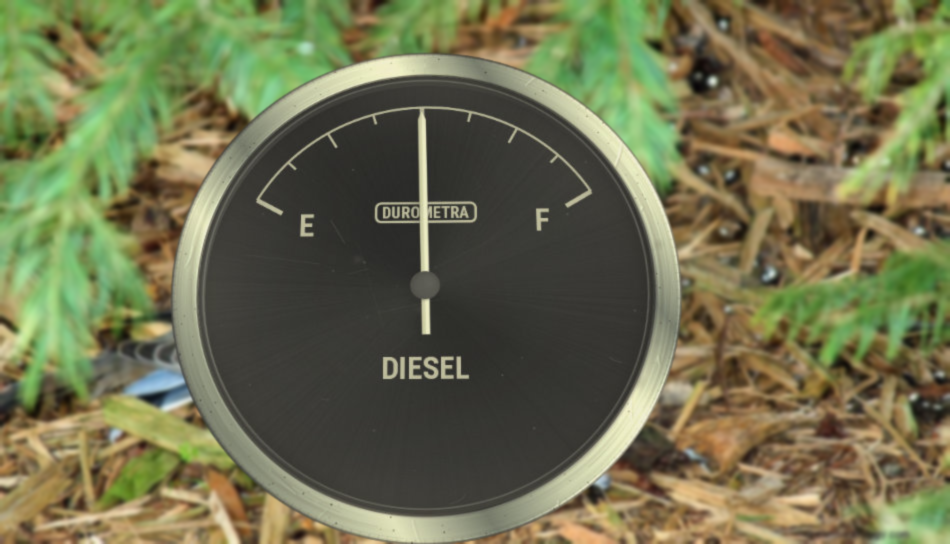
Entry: 0.5
